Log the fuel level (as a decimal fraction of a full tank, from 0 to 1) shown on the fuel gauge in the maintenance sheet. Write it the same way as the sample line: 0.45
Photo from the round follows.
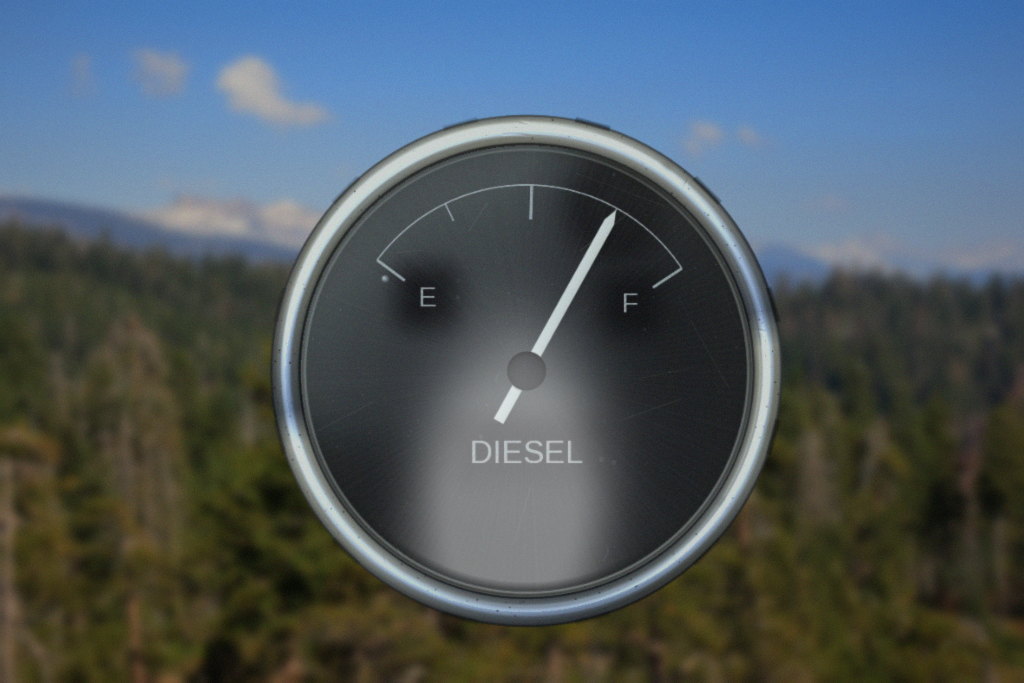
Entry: 0.75
